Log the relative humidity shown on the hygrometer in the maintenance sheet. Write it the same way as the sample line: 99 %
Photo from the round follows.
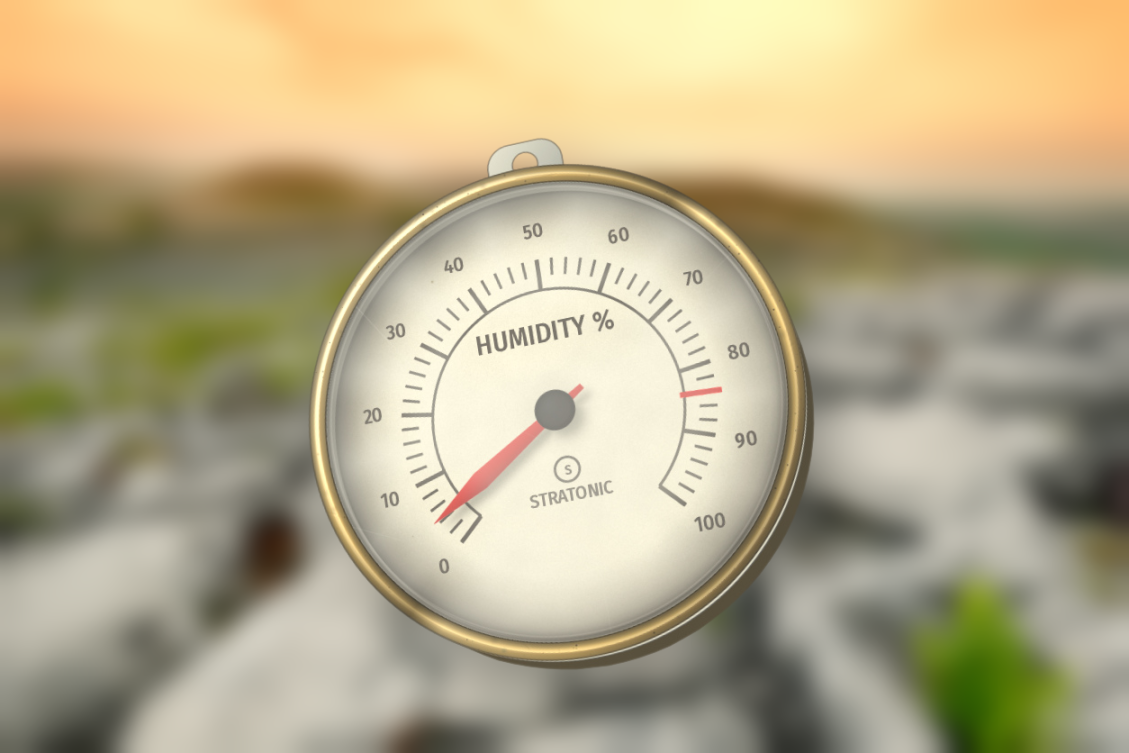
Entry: 4 %
